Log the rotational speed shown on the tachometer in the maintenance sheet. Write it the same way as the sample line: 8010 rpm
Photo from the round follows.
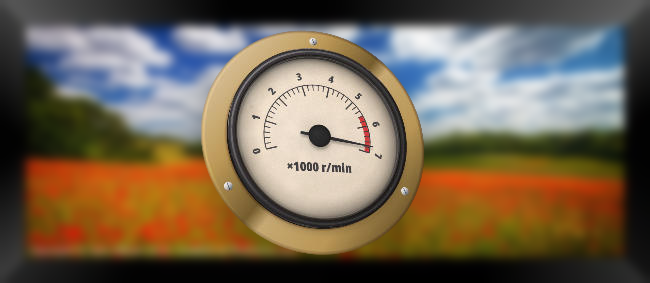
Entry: 6800 rpm
